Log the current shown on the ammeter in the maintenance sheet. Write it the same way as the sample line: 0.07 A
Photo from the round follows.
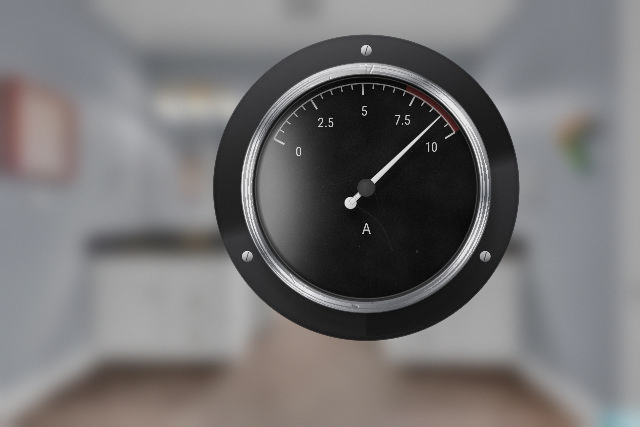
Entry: 9 A
